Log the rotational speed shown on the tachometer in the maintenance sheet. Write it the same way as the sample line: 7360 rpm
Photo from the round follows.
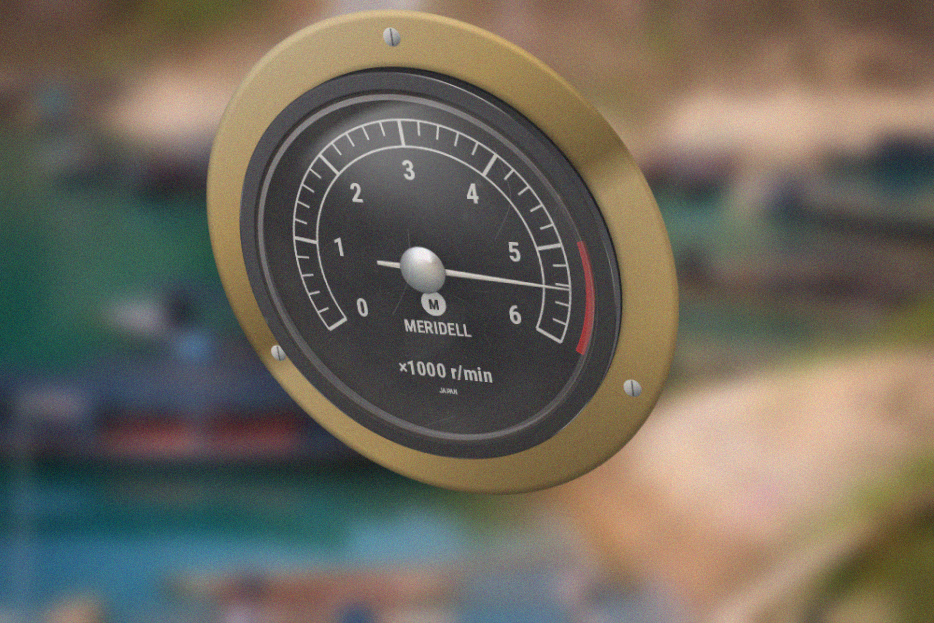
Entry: 5400 rpm
